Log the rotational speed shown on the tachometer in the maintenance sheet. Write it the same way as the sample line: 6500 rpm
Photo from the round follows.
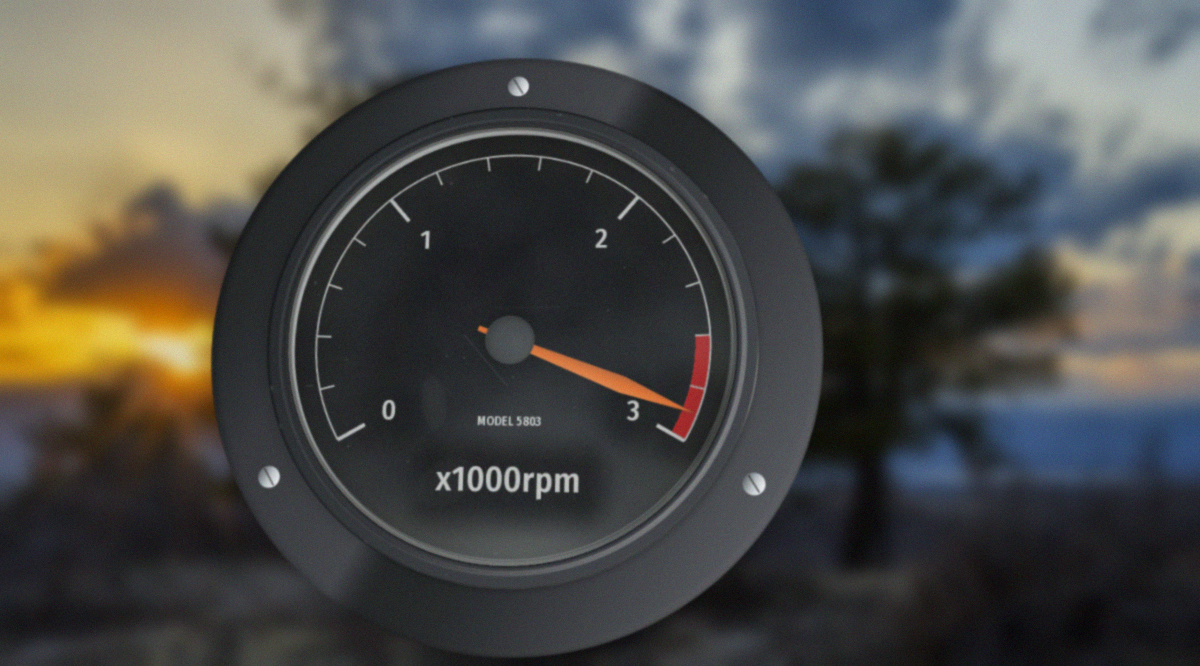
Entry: 2900 rpm
